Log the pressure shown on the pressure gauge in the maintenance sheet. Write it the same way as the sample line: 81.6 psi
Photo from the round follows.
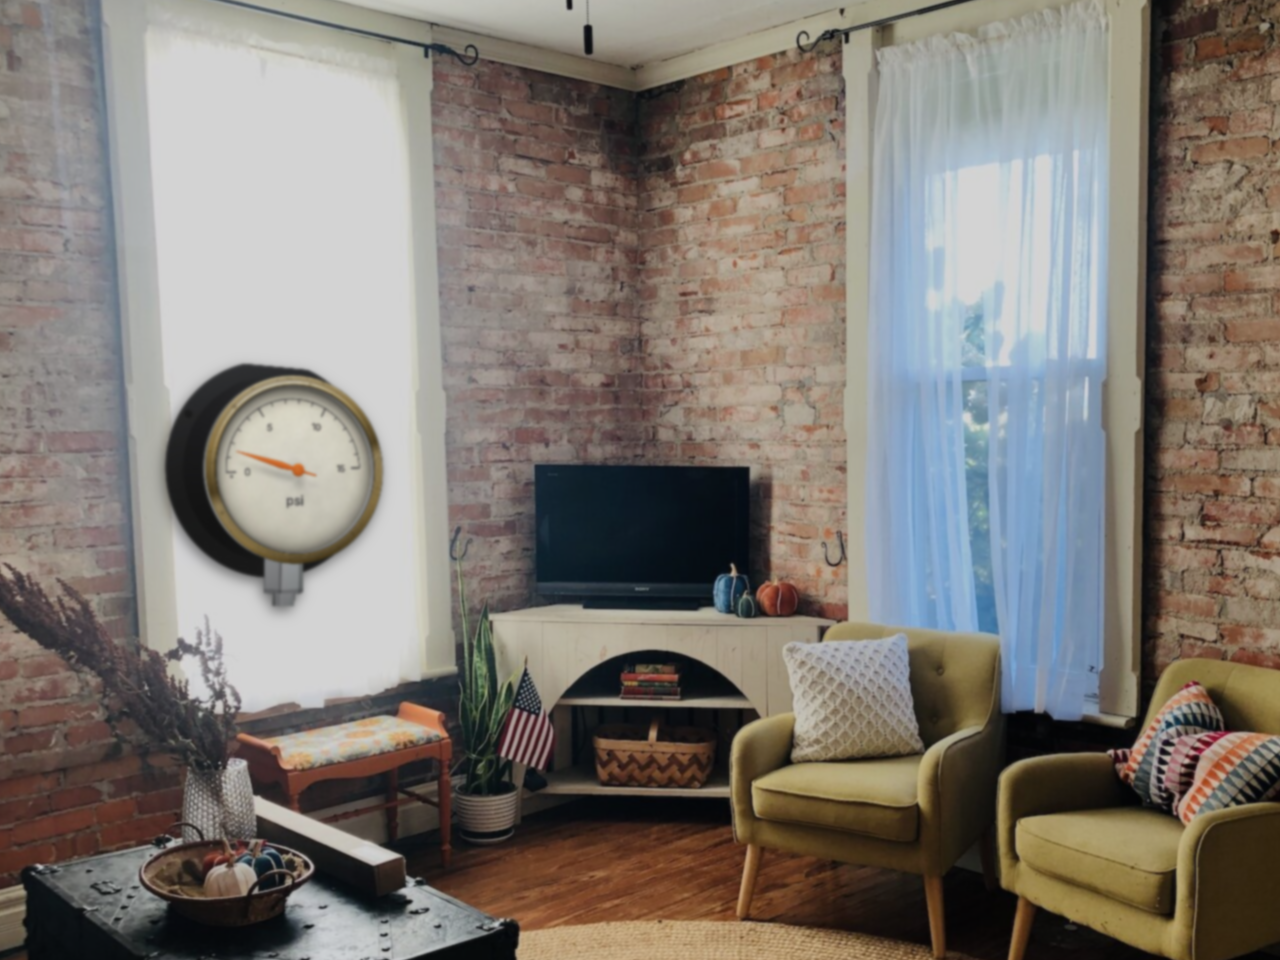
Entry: 1.5 psi
